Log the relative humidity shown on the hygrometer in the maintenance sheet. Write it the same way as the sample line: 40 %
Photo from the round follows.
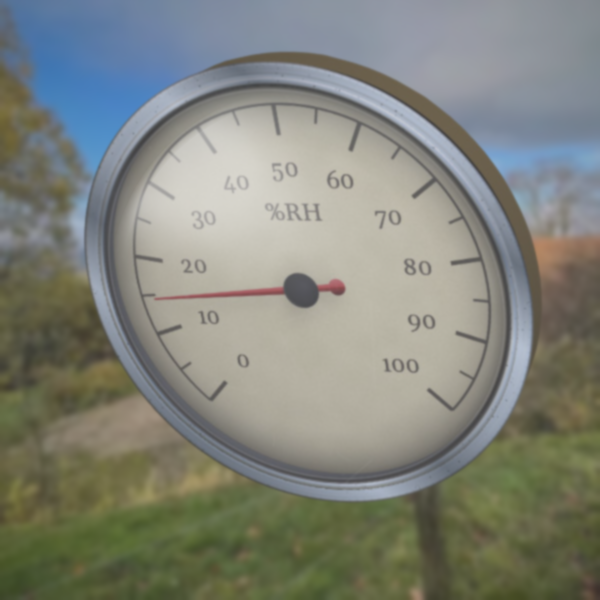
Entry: 15 %
